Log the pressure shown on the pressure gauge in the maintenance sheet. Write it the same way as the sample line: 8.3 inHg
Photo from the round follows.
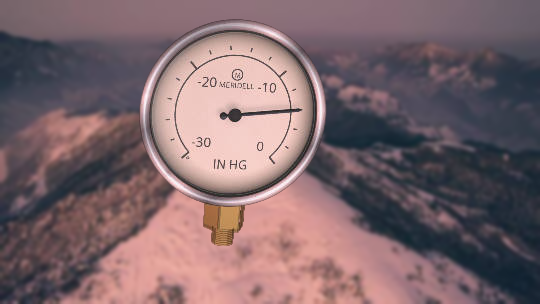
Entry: -6 inHg
